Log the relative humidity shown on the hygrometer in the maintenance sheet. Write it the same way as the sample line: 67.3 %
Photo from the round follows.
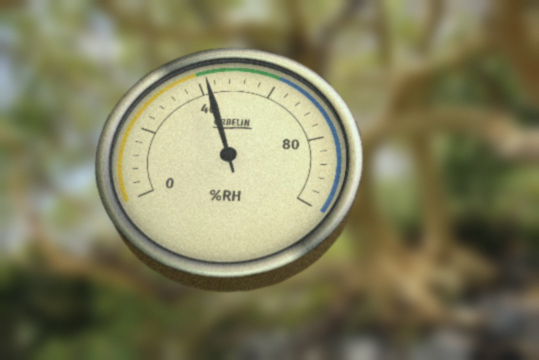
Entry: 42 %
